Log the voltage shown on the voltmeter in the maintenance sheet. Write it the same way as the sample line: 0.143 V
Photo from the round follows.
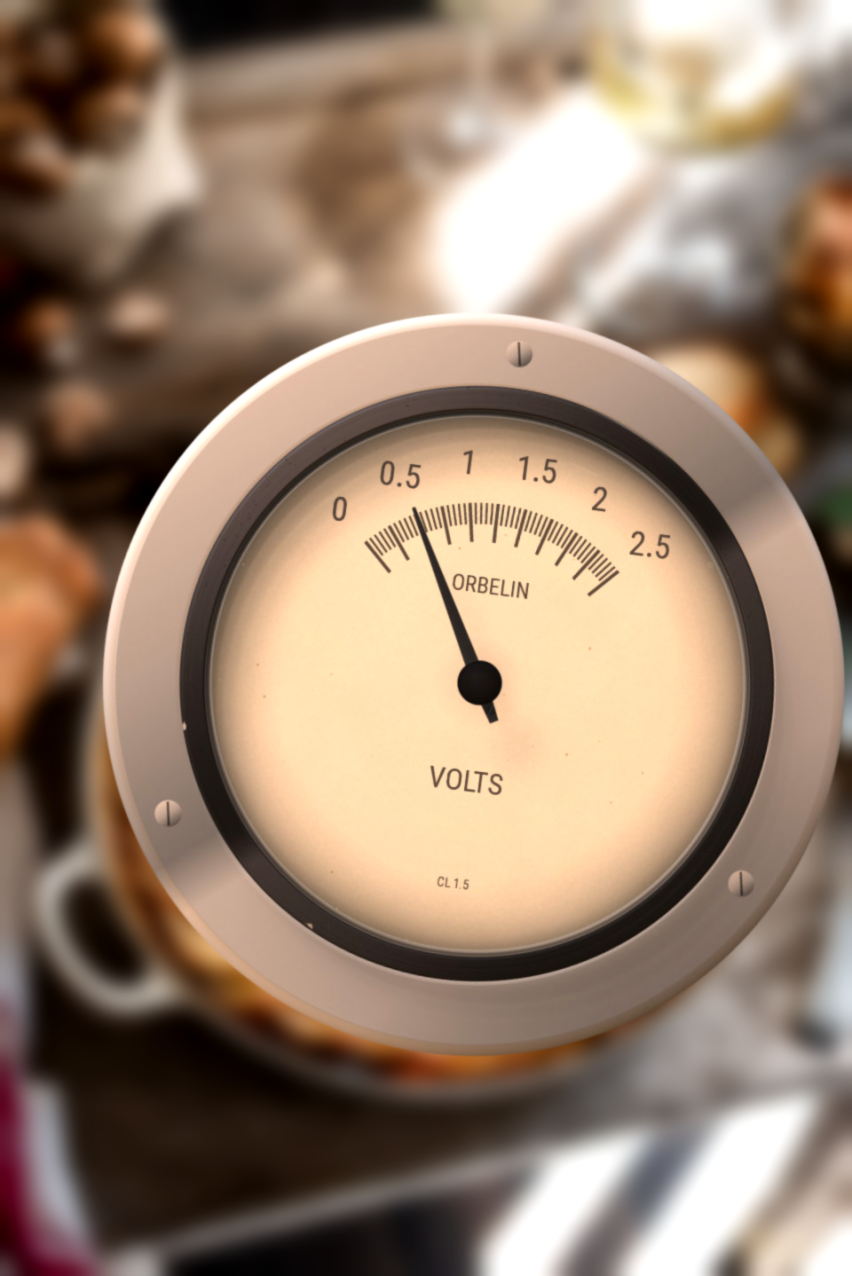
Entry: 0.5 V
